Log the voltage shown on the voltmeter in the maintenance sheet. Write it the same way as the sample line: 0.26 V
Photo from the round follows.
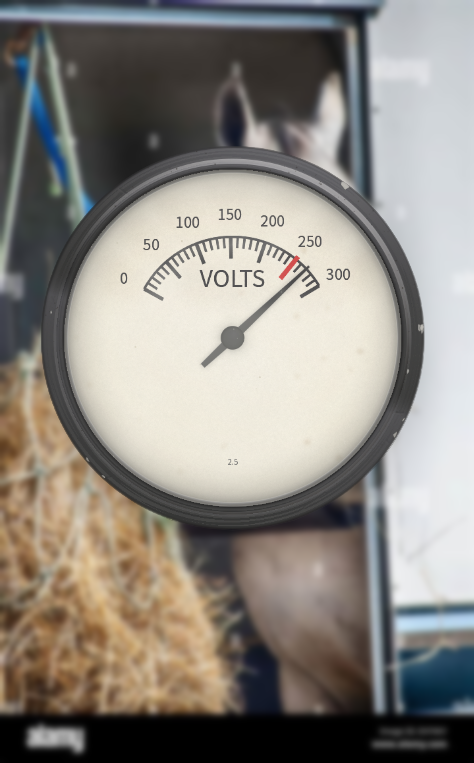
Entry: 270 V
